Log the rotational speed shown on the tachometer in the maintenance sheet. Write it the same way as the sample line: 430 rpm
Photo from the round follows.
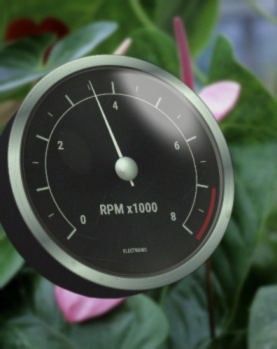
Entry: 3500 rpm
